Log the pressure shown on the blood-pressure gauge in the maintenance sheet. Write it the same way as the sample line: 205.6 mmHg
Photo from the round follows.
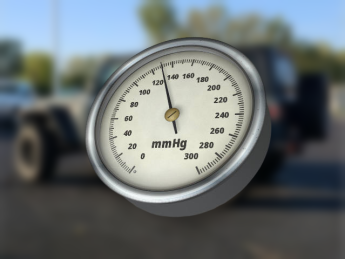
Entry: 130 mmHg
